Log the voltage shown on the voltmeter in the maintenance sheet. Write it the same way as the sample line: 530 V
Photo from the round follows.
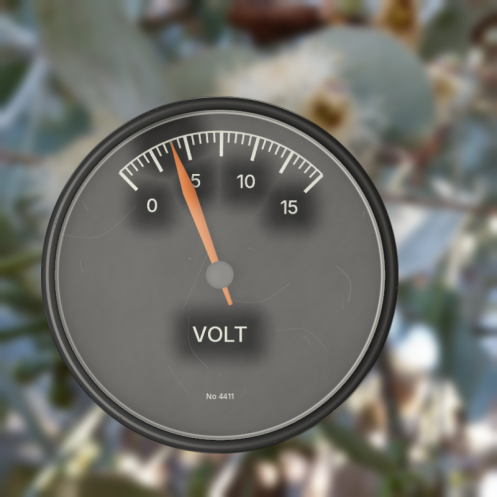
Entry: 4 V
